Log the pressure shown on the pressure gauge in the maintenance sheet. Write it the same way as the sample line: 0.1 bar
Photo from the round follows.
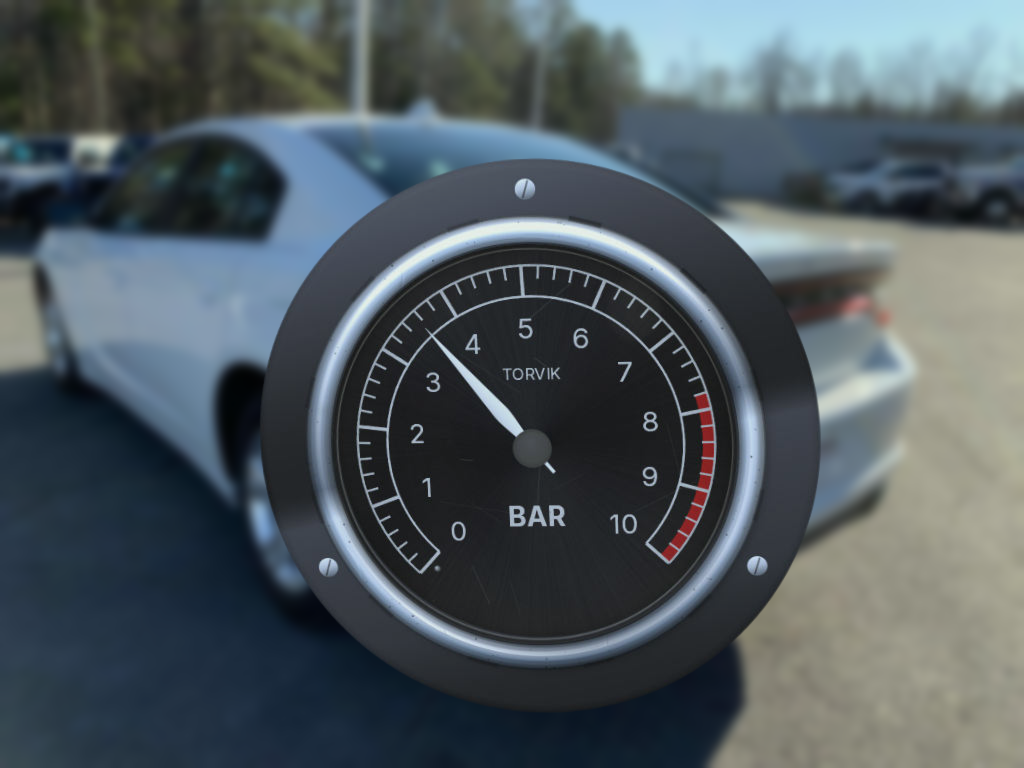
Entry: 3.6 bar
